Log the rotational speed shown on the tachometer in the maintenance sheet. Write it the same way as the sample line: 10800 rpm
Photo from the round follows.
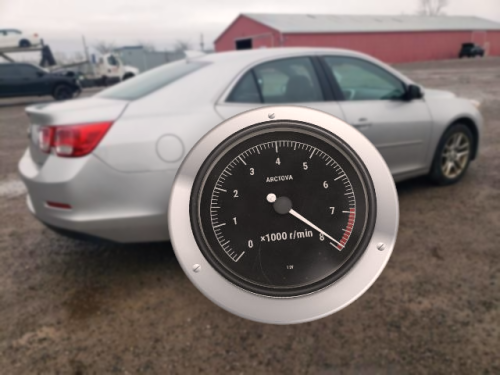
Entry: 7900 rpm
